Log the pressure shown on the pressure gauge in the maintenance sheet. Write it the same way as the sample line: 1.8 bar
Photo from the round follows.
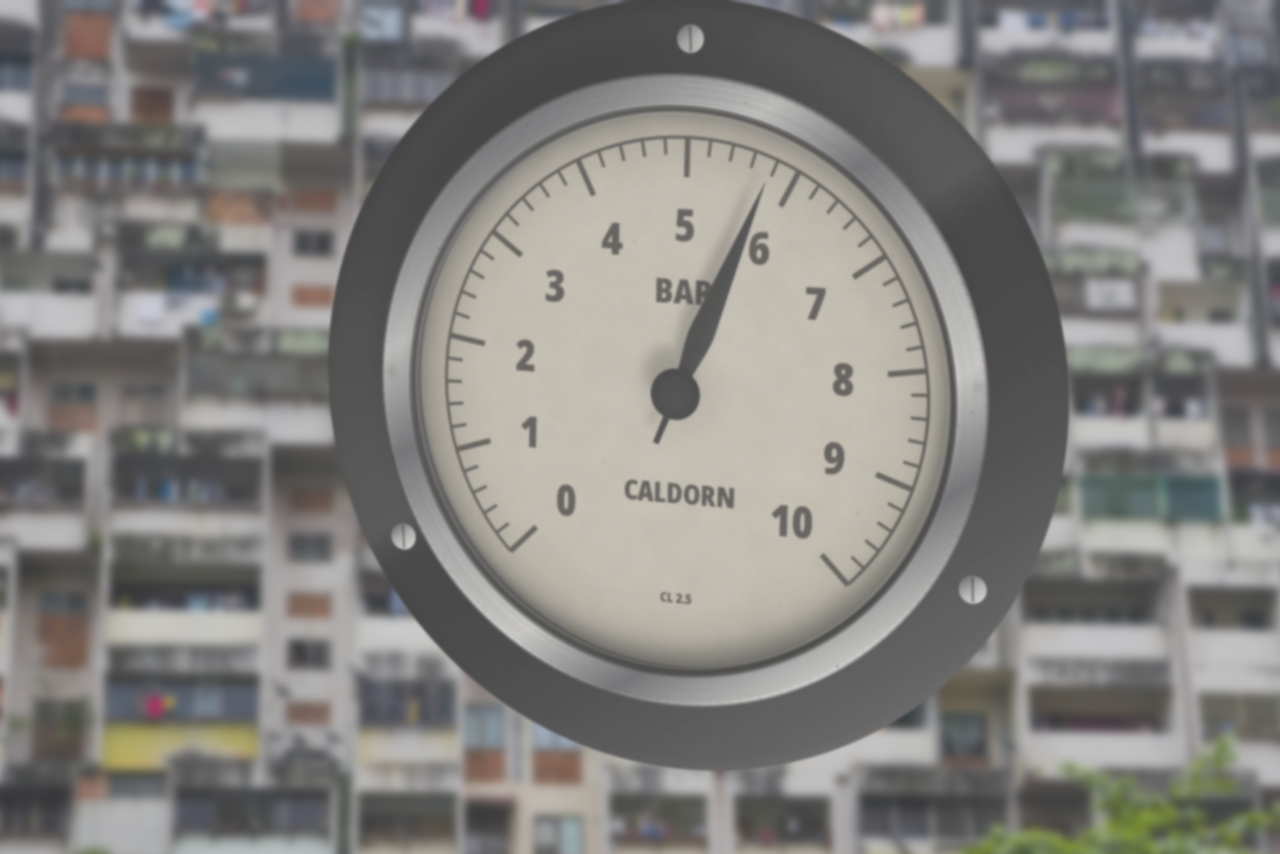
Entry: 5.8 bar
